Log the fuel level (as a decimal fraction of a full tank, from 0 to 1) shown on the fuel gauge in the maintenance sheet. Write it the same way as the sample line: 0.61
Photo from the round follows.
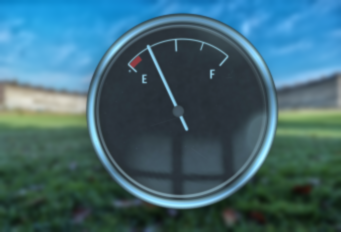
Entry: 0.25
